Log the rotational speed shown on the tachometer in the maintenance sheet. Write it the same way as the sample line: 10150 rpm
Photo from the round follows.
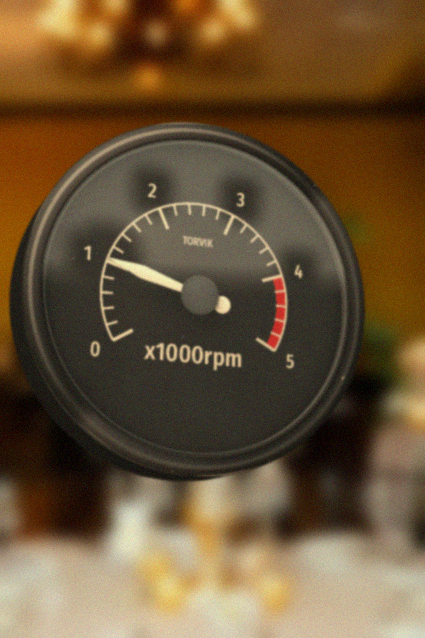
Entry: 1000 rpm
